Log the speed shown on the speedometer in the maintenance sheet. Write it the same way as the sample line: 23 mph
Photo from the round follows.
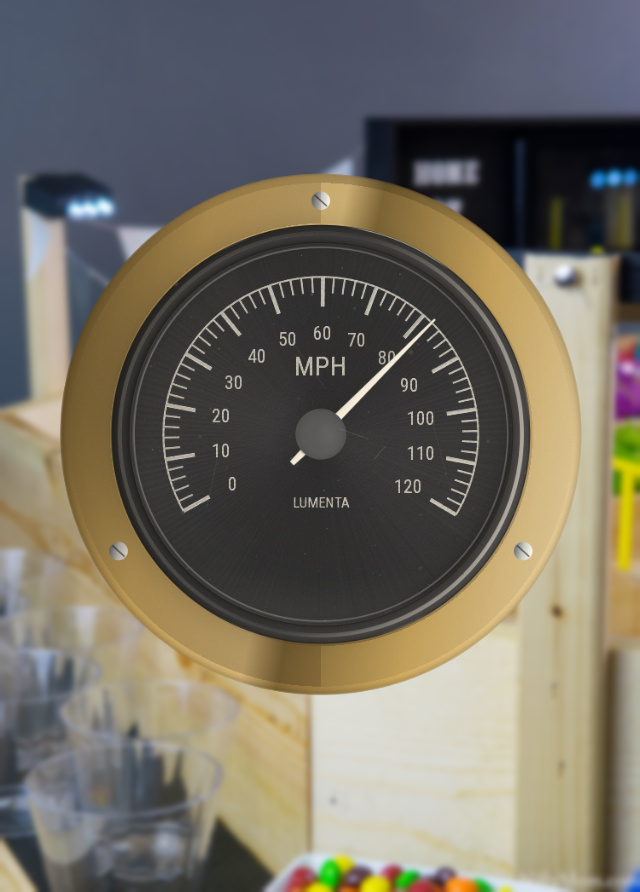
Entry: 82 mph
